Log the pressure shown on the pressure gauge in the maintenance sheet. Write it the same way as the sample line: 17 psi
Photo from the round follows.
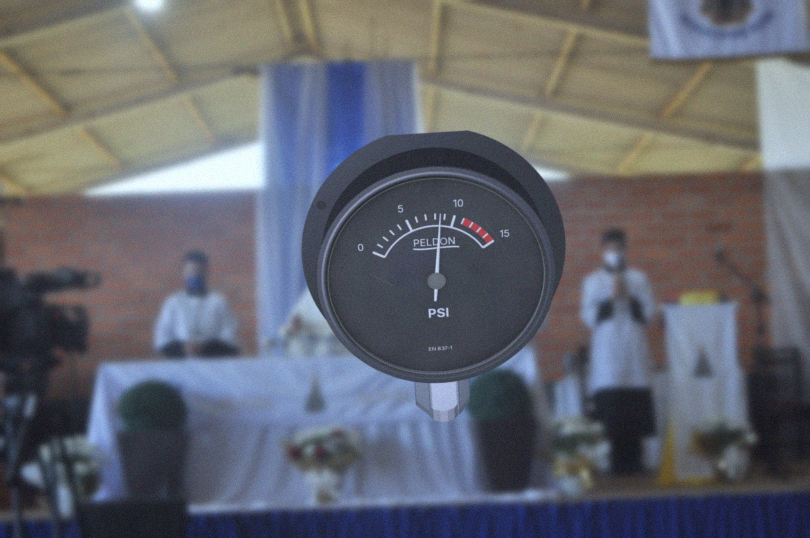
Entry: 8.5 psi
